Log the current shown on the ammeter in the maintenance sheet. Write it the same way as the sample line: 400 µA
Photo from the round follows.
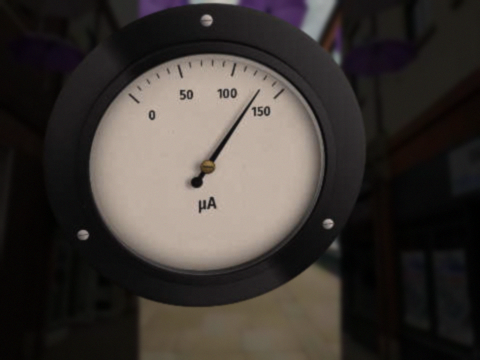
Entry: 130 µA
